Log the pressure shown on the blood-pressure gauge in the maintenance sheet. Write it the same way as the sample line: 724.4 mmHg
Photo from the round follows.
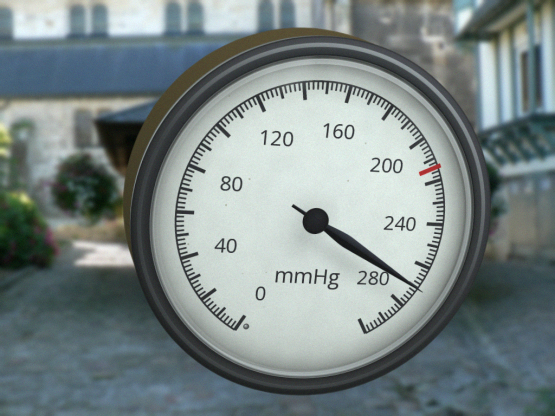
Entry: 270 mmHg
